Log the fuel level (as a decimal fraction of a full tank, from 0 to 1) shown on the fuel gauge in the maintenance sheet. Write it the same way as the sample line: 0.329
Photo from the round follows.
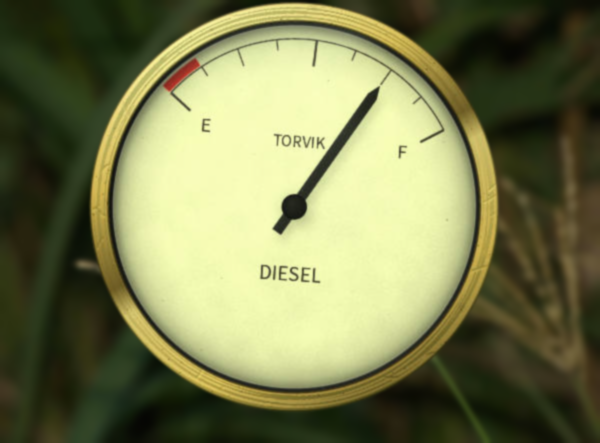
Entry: 0.75
